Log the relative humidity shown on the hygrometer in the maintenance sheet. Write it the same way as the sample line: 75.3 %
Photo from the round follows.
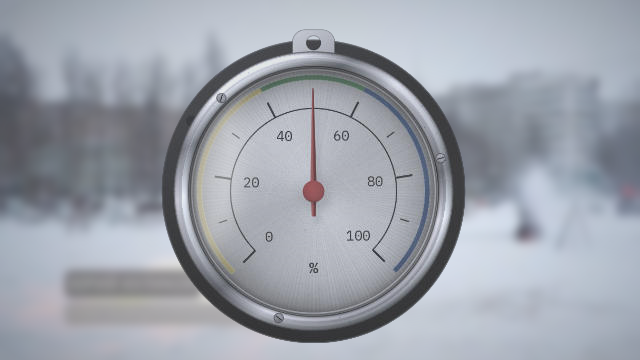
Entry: 50 %
